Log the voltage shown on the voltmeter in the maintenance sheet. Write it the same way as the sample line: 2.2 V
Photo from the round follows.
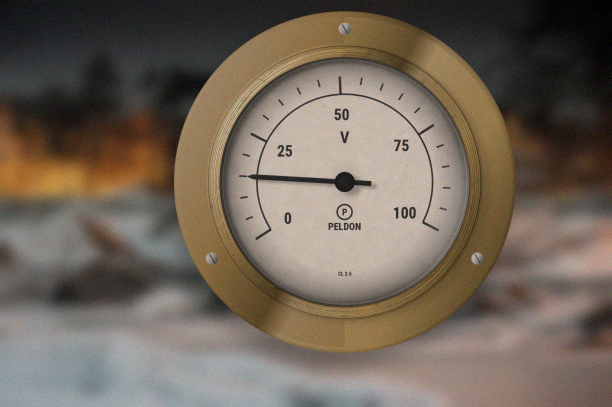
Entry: 15 V
